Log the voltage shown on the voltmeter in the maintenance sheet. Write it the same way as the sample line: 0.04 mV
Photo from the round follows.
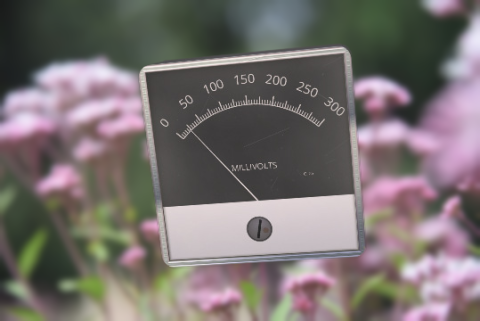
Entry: 25 mV
